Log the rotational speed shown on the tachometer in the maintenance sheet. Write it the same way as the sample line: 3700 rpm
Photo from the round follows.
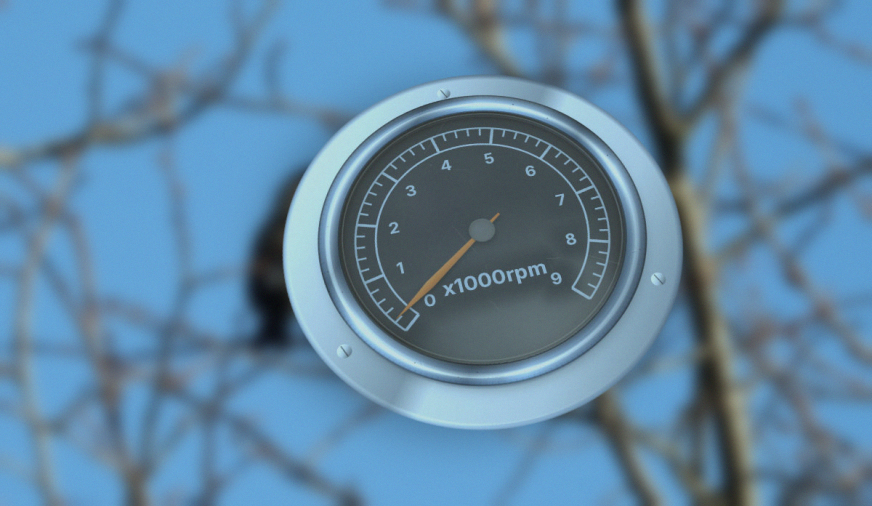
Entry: 200 rpm
